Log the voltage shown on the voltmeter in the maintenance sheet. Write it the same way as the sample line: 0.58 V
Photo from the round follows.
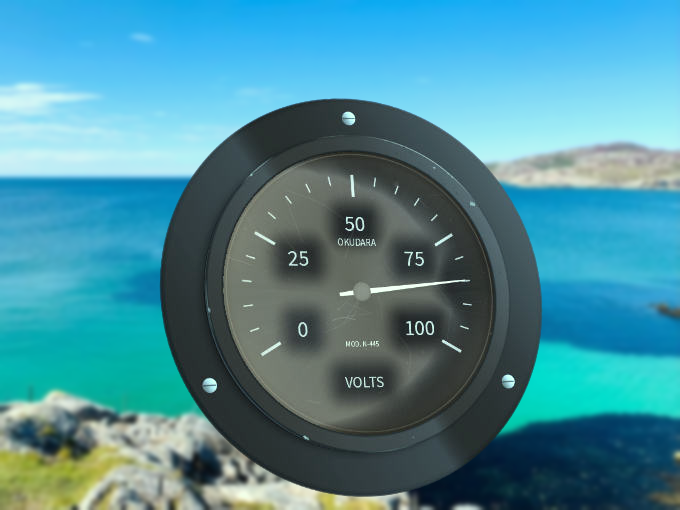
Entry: 85 V
